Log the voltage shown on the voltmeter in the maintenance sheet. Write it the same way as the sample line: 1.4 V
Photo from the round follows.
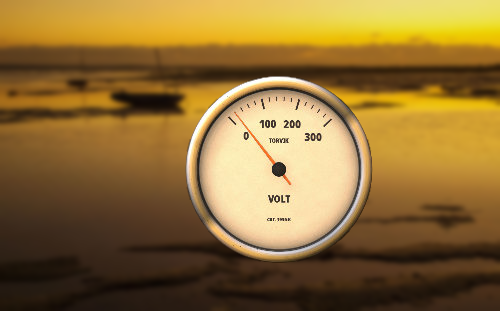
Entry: 20 V
